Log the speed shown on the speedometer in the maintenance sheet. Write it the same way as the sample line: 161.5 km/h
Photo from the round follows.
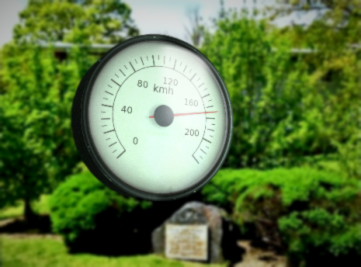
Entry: 175 km/h
